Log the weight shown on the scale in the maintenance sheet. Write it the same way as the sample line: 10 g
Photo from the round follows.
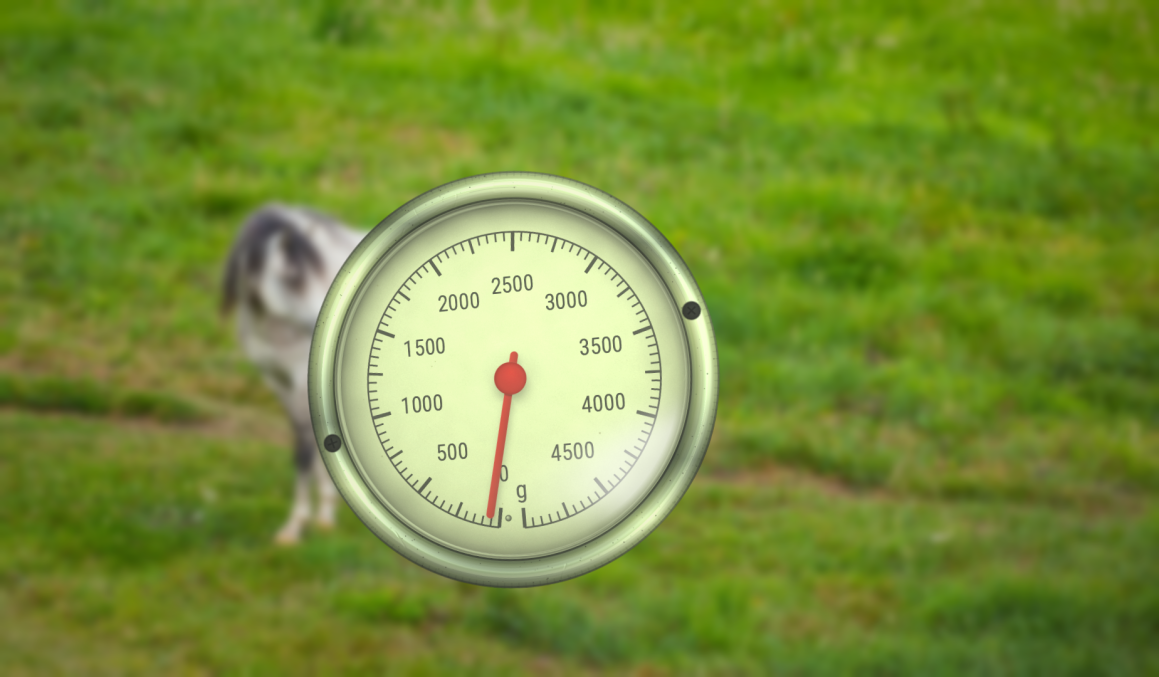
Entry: 50 g
